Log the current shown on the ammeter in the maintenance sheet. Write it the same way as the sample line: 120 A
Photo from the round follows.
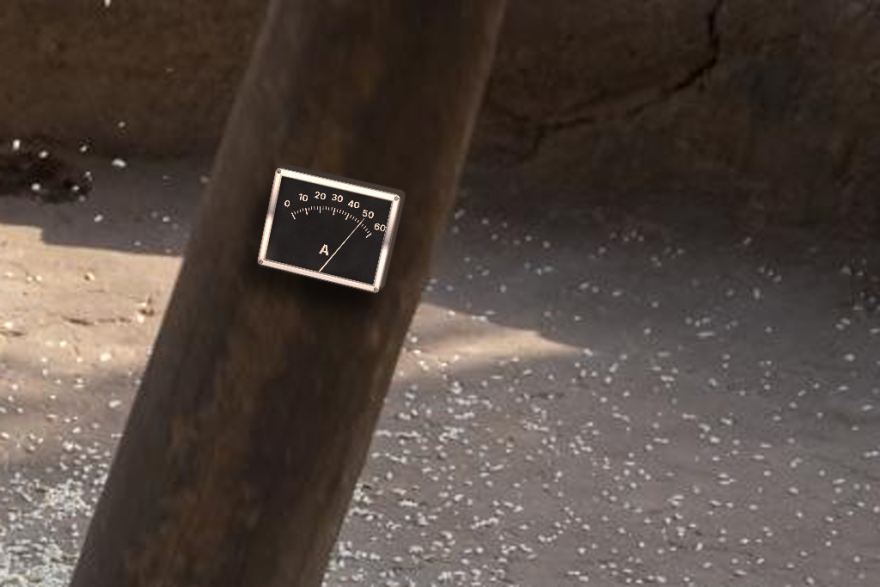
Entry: 50 A
